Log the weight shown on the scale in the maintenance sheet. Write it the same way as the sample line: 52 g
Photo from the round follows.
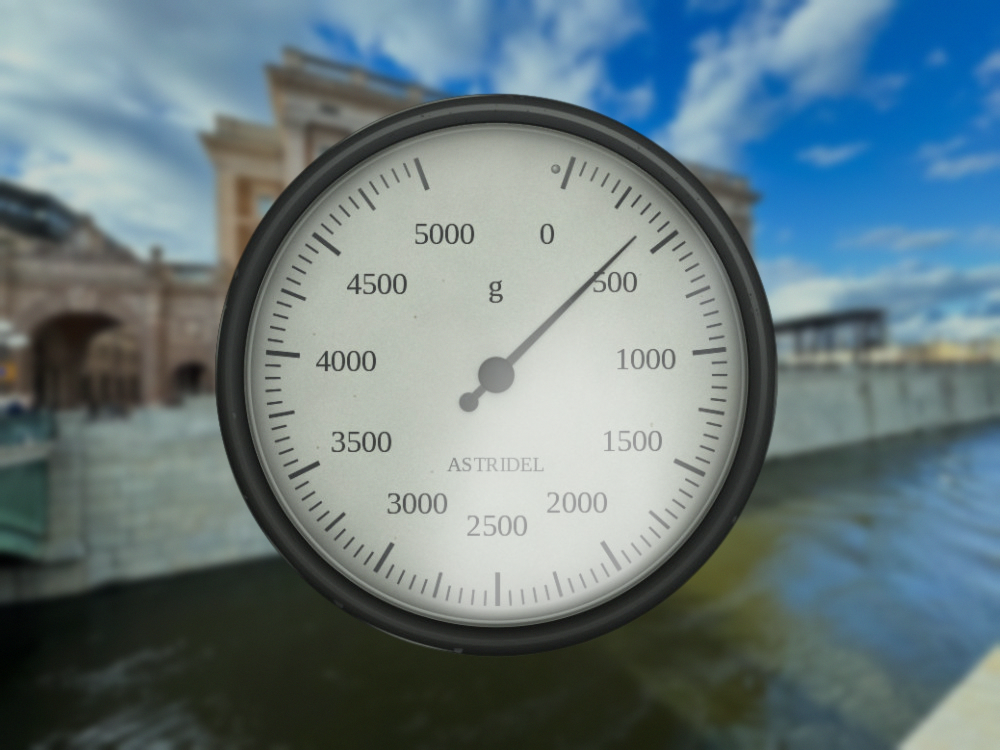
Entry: 400 g
